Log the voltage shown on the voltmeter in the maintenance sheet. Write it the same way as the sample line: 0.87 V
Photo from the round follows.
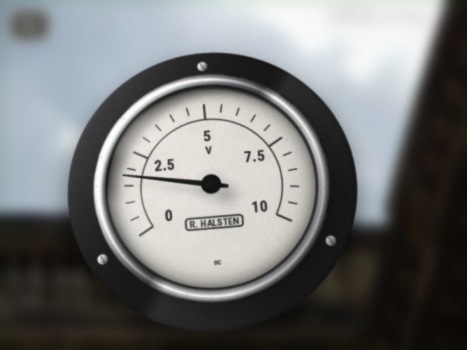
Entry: 1.75 V
